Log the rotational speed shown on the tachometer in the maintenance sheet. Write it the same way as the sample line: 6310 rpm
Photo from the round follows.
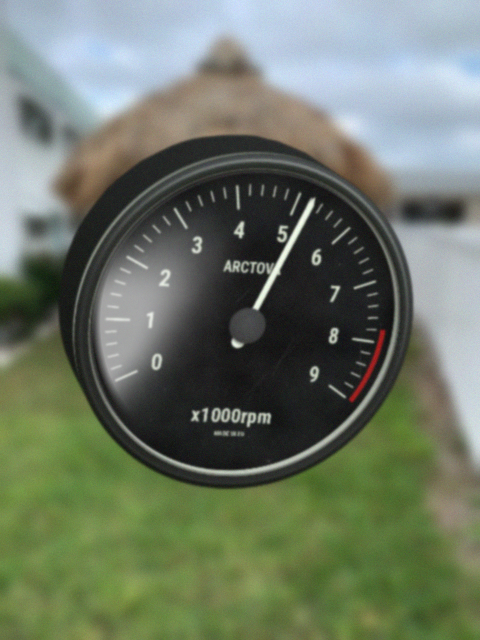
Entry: 5200 rpm
